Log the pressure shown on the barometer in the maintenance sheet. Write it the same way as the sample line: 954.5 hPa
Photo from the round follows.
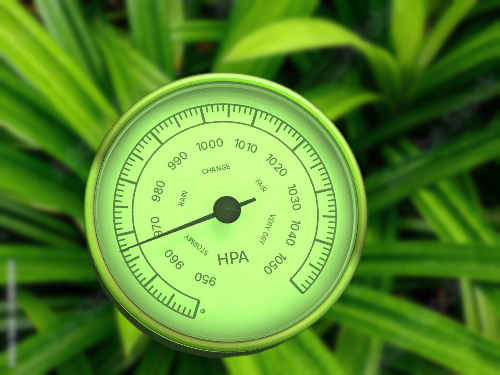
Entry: 967 hPa
